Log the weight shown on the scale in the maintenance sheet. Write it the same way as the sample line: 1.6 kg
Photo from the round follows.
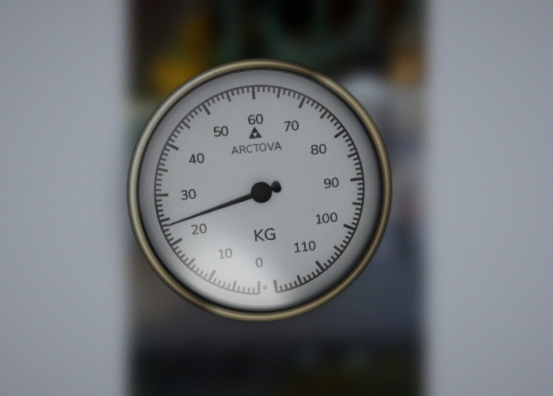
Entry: 24 kg
